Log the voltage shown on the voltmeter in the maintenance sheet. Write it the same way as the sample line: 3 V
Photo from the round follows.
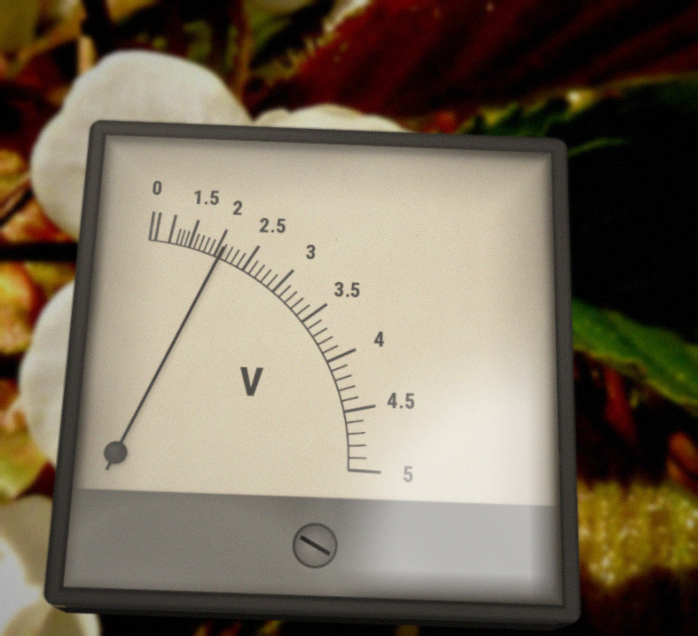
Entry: 2.1 V
